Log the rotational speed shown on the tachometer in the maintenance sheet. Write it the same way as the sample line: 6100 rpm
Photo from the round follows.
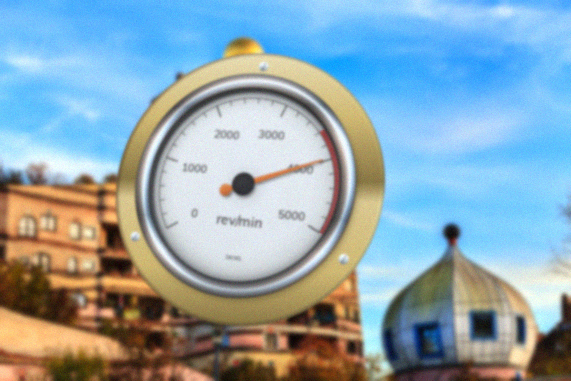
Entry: 4000 rpm
